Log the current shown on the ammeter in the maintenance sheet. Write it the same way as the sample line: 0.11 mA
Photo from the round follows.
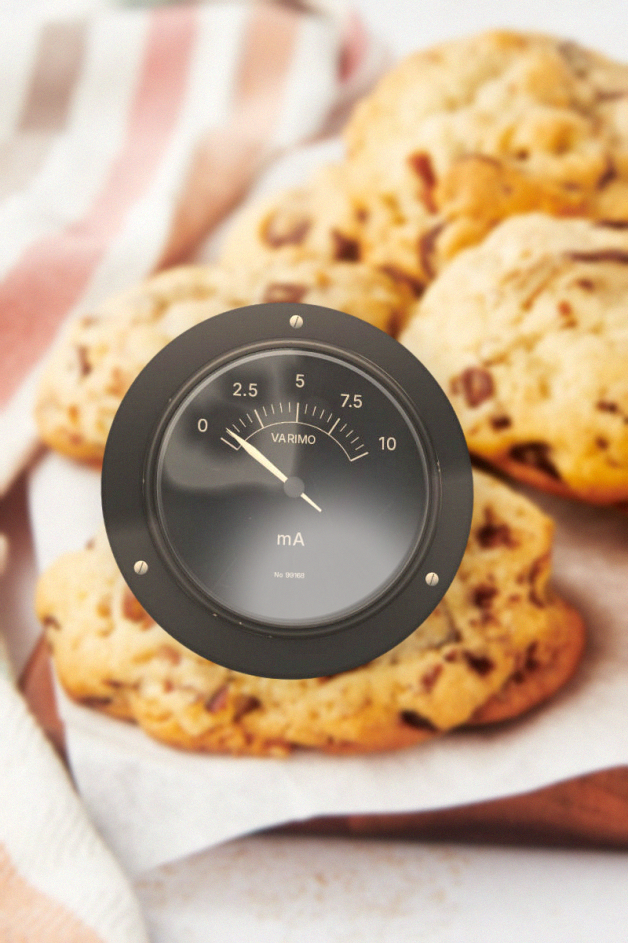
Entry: 0.5 mA
